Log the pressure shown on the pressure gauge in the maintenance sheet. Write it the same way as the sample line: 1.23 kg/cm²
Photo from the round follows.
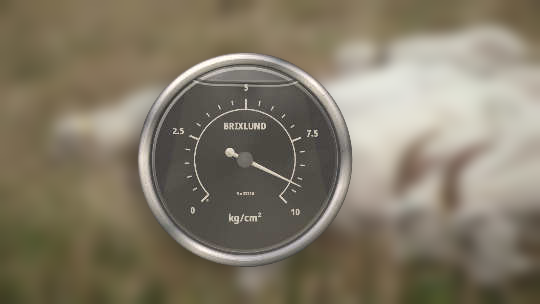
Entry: 9.25 kg/cm²
